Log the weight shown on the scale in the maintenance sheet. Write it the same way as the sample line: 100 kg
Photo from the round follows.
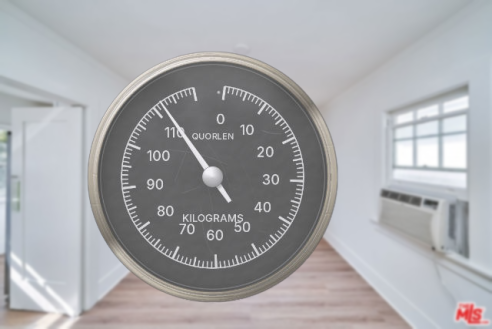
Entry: 112 kg
